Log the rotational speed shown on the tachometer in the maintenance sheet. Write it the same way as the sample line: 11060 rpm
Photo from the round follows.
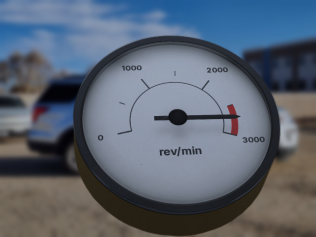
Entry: 2750 rpm
